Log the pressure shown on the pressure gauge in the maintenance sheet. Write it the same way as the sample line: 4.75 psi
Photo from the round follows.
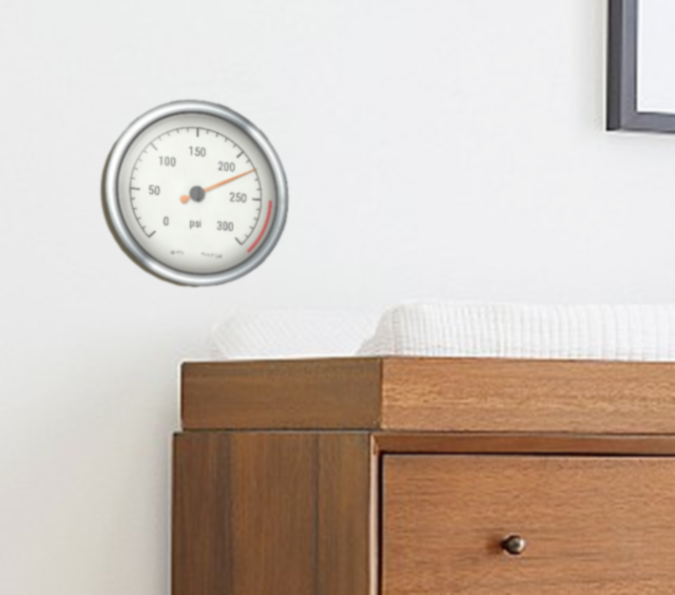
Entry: 220 psi
